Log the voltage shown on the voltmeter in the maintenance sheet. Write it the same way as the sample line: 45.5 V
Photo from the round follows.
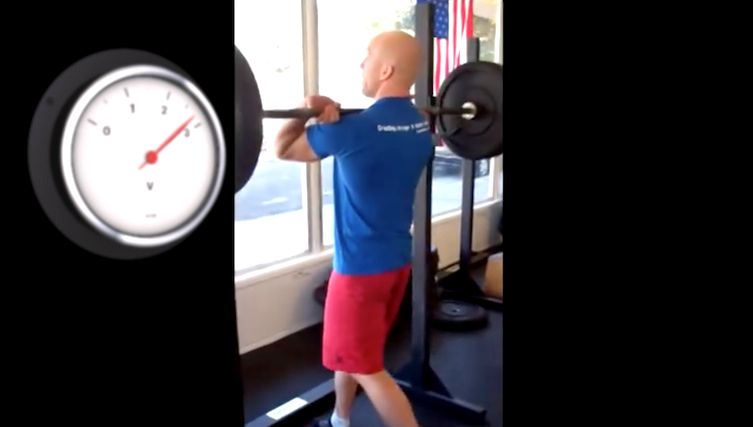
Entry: 2.75 V
